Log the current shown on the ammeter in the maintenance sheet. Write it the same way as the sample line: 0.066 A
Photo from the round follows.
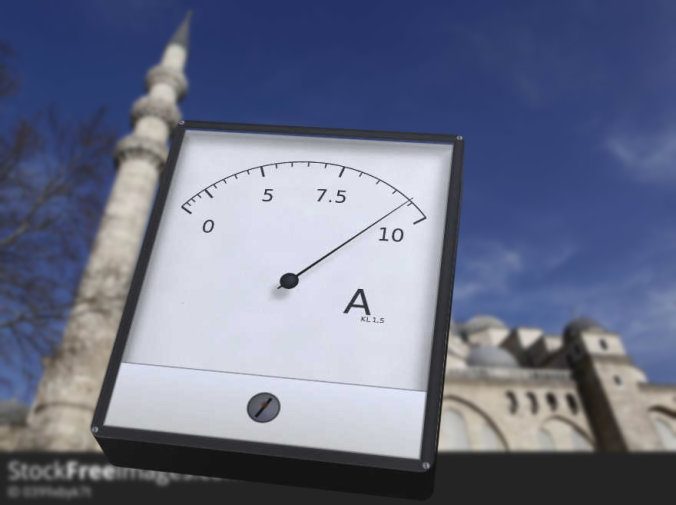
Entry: 9.5 A
